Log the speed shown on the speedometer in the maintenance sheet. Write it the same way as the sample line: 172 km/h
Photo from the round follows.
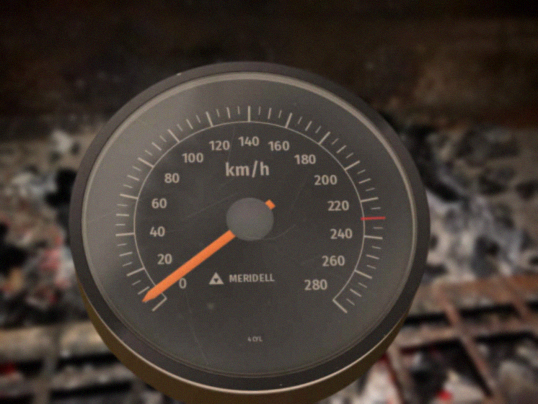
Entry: 5 km/h
